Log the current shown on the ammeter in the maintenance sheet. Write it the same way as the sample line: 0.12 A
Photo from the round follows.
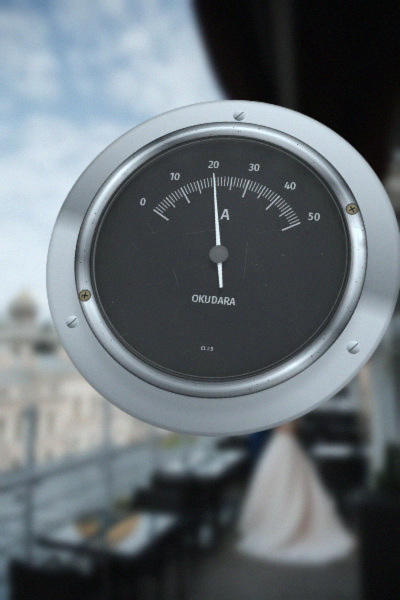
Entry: 20 A
